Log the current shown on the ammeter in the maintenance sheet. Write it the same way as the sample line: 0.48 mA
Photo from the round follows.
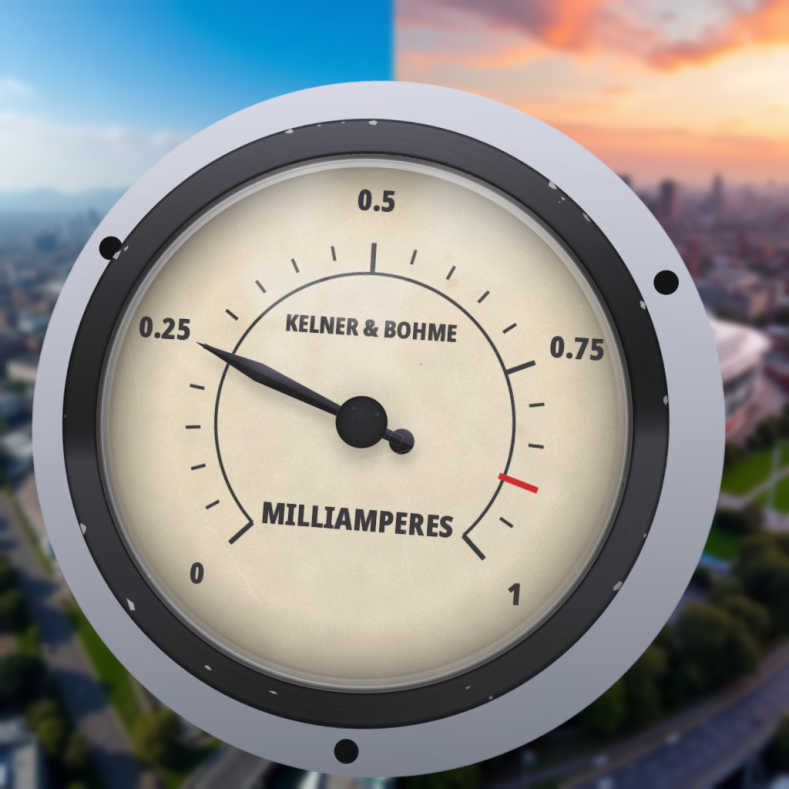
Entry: 0.25 mA
